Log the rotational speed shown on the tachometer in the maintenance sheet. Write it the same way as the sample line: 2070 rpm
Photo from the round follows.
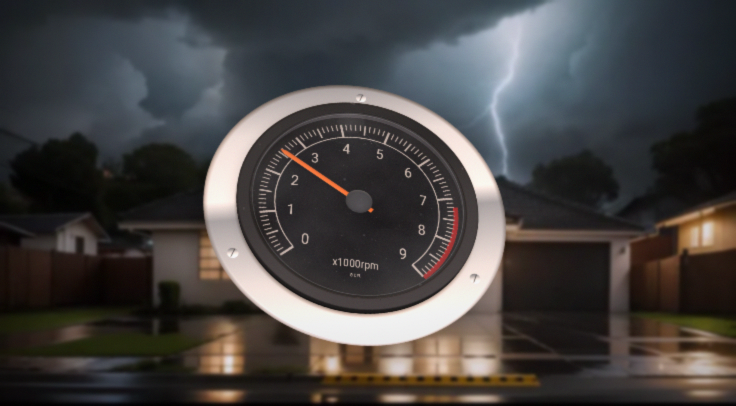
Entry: 2500 rpm
